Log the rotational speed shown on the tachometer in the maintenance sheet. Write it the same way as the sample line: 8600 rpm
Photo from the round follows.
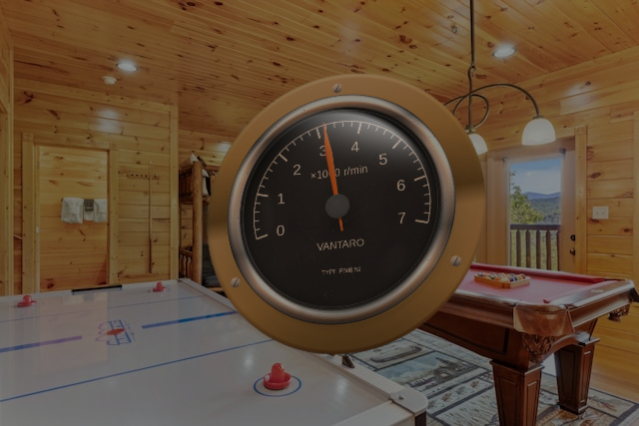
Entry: 3200 rpm
